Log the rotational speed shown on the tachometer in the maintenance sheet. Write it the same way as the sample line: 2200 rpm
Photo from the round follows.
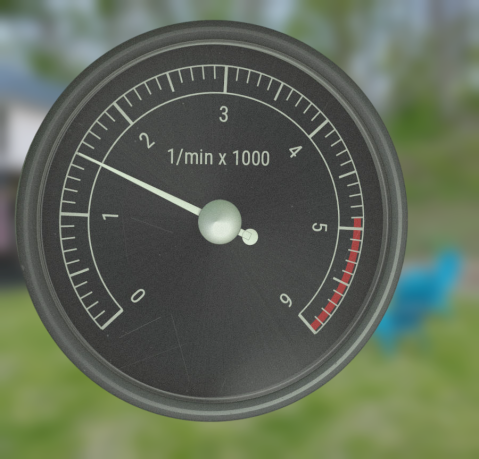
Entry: 1500 rpm
